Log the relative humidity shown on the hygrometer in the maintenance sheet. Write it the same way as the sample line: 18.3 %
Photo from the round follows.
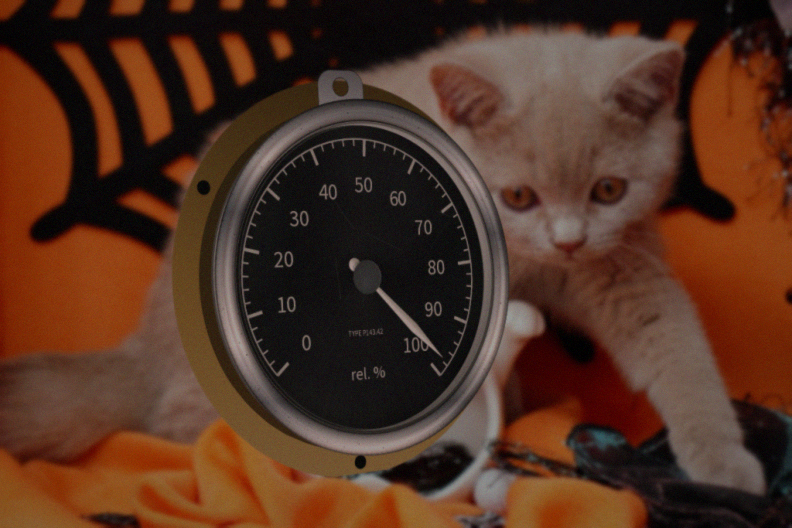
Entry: 98 %
